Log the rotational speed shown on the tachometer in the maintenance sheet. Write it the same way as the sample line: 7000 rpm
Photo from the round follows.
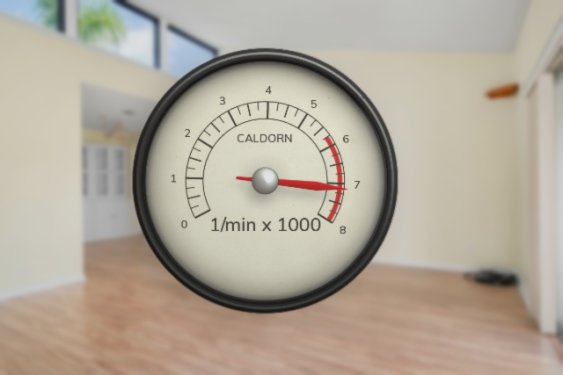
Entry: 7125 rpm
